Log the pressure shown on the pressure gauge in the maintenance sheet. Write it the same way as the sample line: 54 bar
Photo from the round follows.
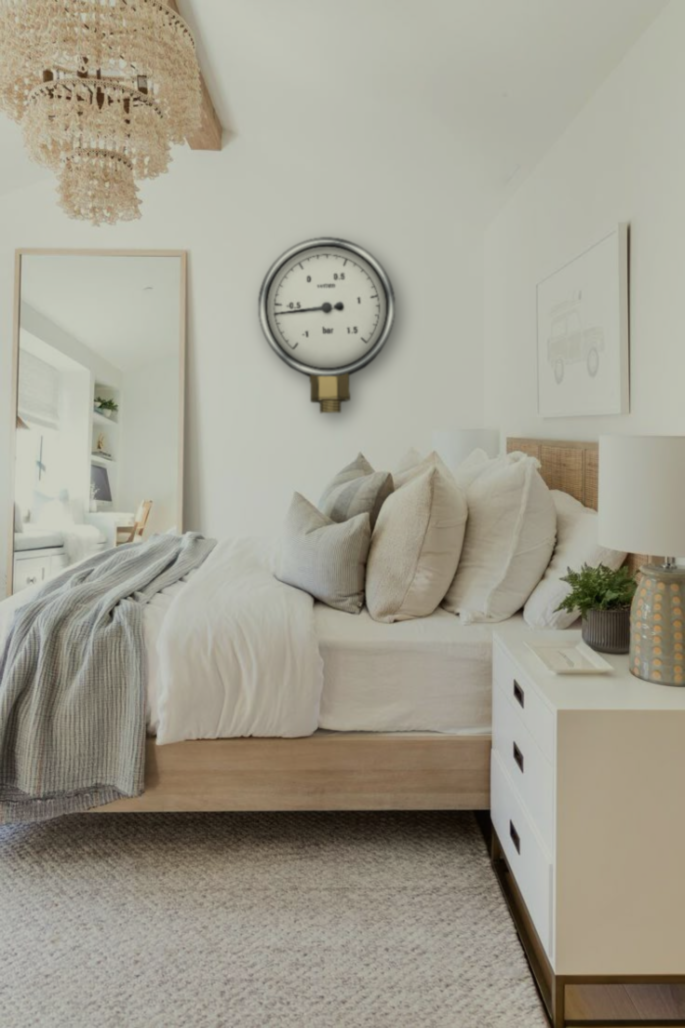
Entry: -0.6 bar
